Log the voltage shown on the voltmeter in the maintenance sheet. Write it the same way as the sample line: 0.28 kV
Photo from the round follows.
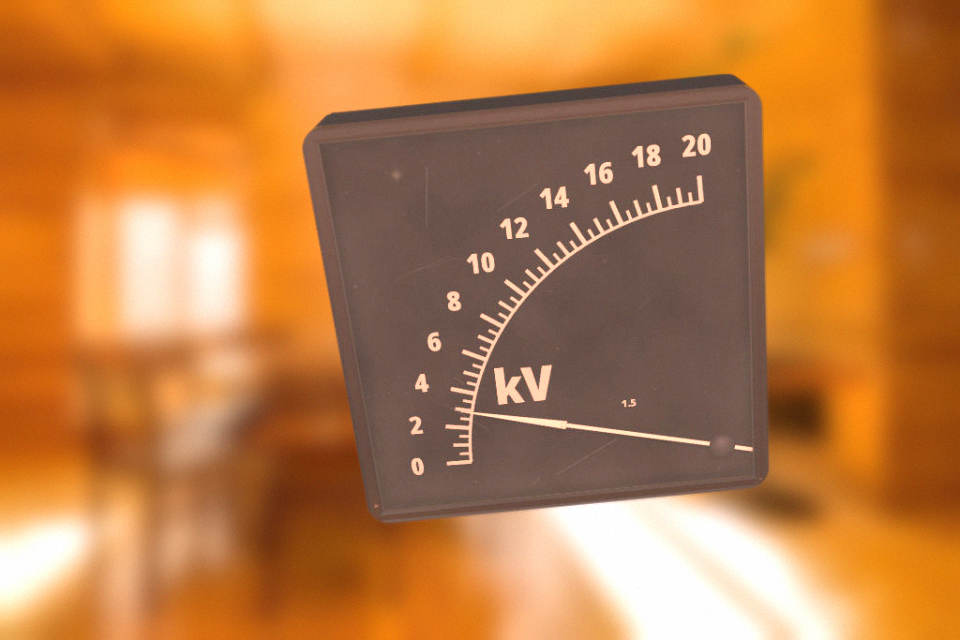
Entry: 3 kV
